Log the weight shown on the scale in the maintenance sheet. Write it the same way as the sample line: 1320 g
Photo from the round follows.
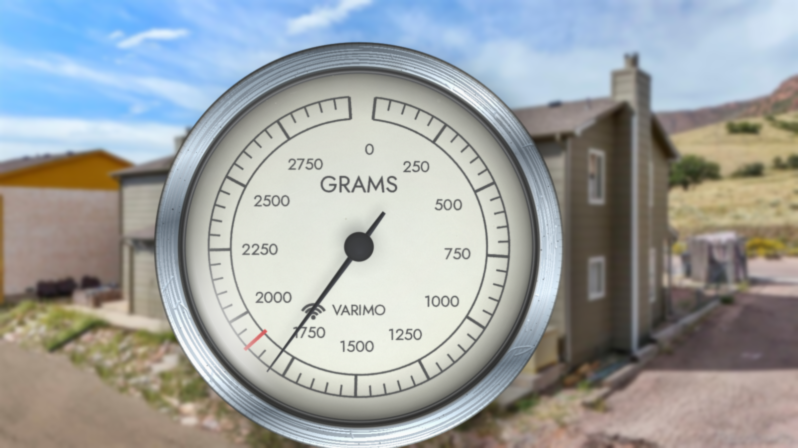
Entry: 1800 g
